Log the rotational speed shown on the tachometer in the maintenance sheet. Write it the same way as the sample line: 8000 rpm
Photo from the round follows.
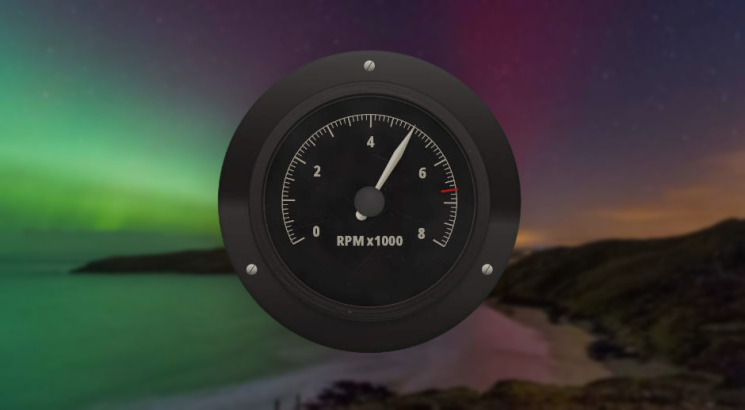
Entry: 5000 rpm
